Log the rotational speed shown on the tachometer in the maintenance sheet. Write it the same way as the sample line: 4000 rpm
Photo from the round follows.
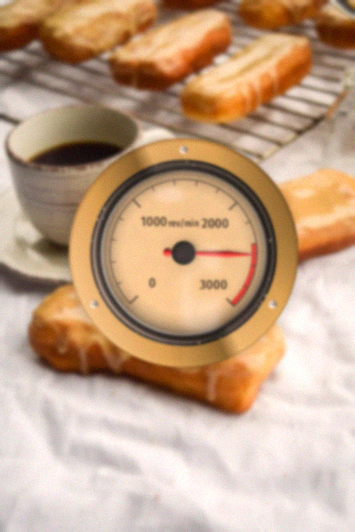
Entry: 2500 rpm
